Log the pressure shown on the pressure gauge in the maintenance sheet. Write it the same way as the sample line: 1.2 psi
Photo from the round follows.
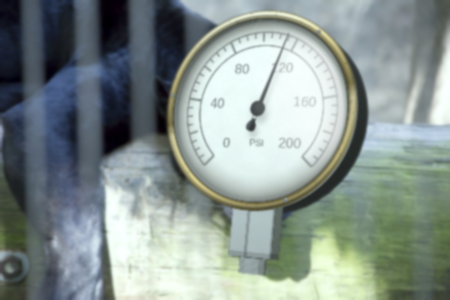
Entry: 115 psi
